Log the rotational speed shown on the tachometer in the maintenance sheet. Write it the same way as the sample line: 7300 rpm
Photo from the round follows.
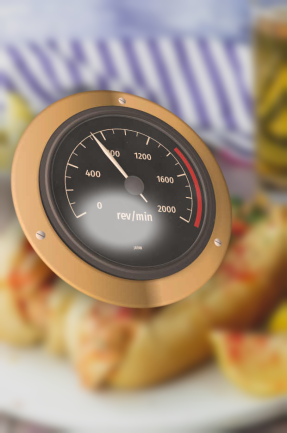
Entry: 700 rpm
